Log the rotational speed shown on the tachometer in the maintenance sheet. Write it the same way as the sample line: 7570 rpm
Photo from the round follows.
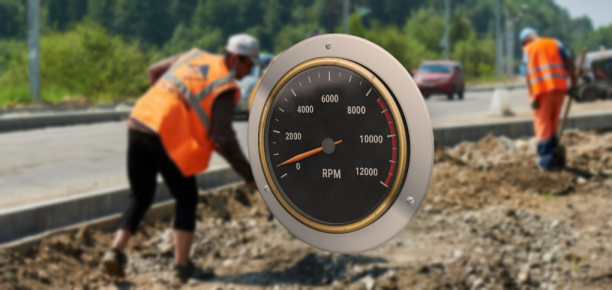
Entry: 500 rpm
